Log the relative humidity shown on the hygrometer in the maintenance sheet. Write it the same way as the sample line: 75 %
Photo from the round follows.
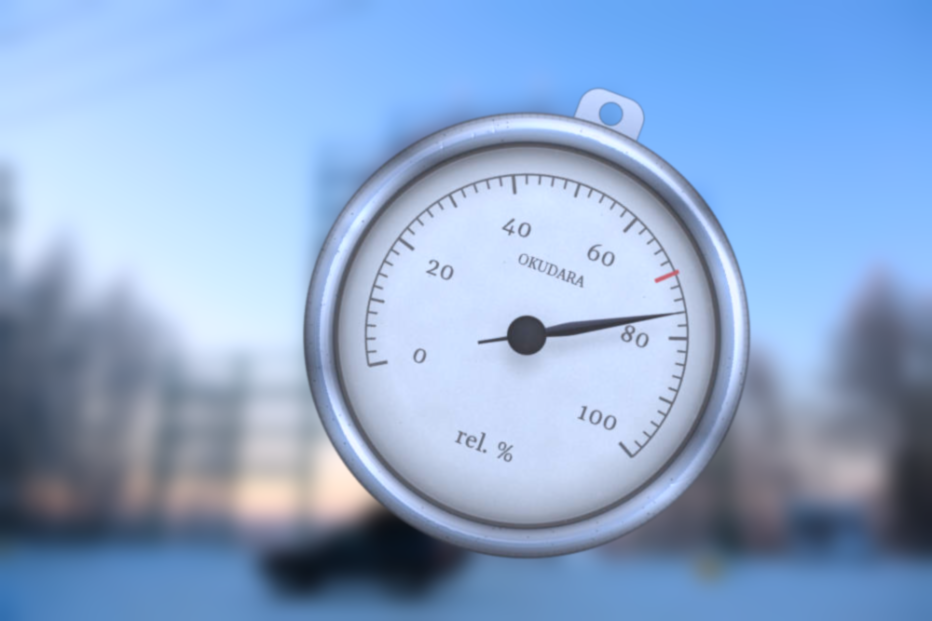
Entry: 76 %
